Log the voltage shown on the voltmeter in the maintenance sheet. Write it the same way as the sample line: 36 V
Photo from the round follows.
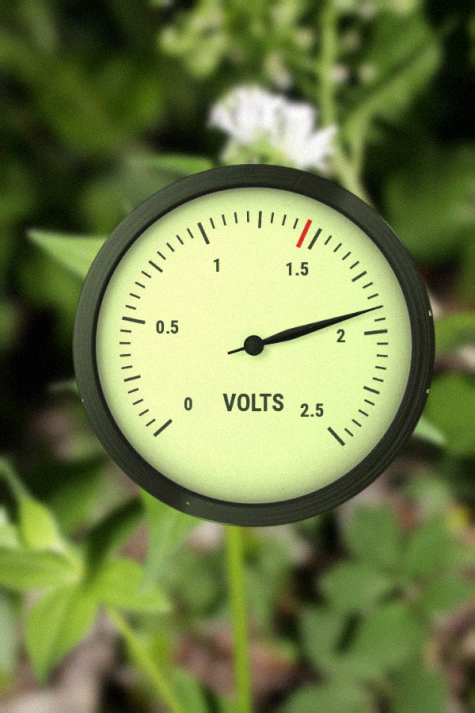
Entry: 1.9 V
